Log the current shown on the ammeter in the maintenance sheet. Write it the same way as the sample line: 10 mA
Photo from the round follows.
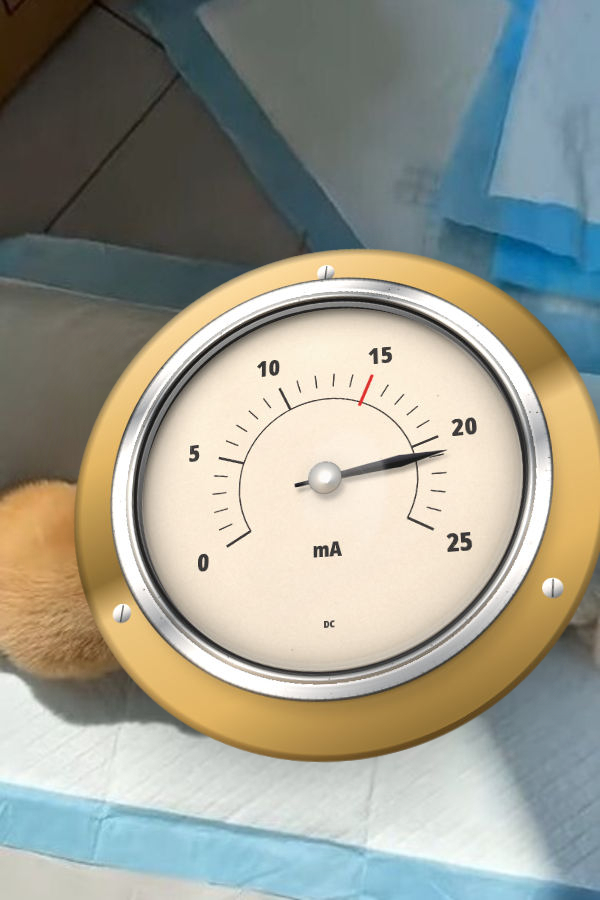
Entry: 21 mA
